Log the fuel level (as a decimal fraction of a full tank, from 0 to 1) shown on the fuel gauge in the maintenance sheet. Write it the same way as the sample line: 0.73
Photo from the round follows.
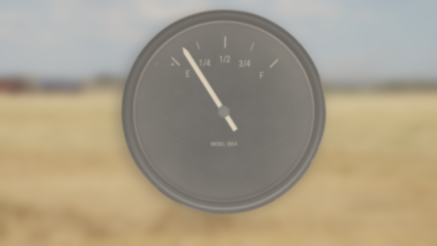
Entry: 0.125
